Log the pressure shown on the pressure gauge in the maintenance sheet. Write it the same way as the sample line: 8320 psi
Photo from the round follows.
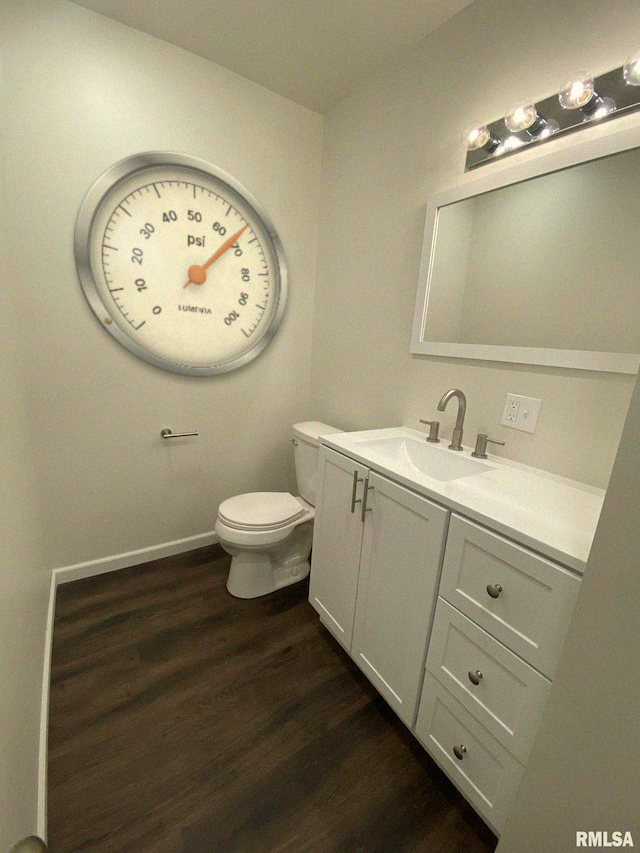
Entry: 66 psi
